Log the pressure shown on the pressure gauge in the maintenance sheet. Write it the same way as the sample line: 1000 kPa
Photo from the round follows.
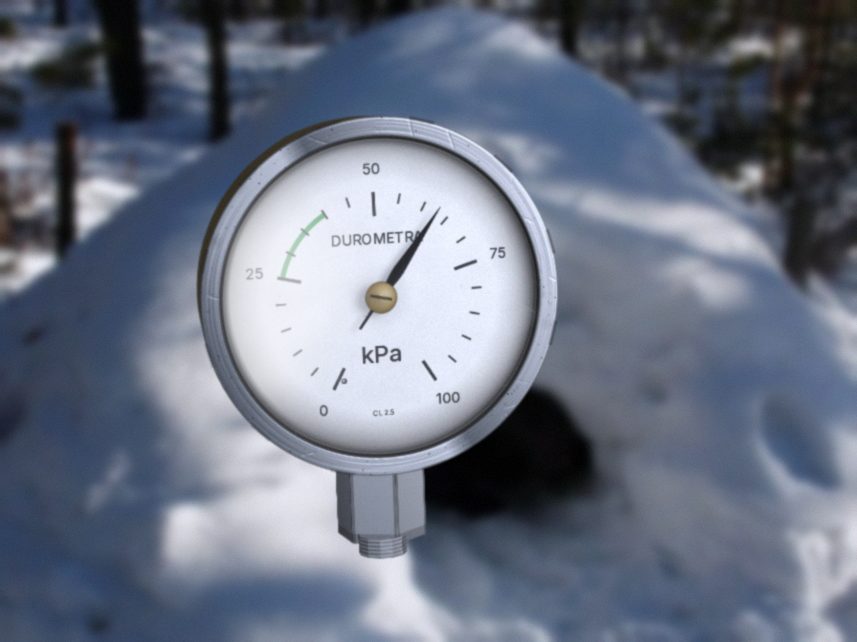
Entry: 62.5 kPa
